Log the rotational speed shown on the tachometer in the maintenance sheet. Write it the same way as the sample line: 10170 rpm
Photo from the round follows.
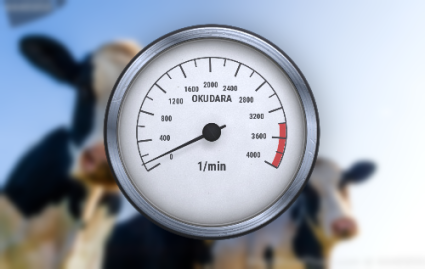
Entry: 100 rpm
